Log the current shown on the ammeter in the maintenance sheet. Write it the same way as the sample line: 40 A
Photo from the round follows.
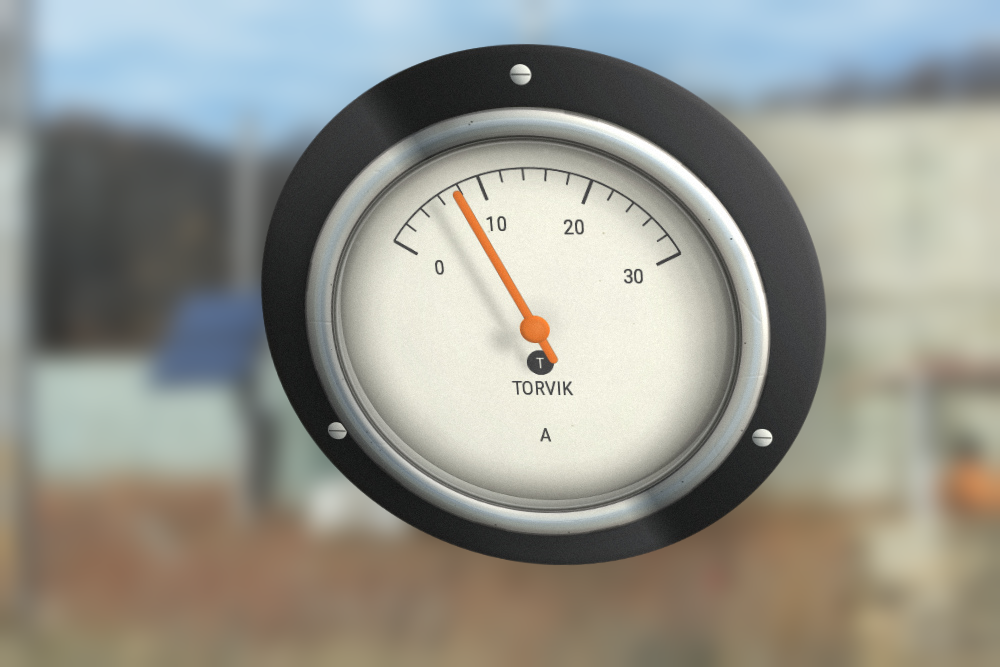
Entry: 8 A
